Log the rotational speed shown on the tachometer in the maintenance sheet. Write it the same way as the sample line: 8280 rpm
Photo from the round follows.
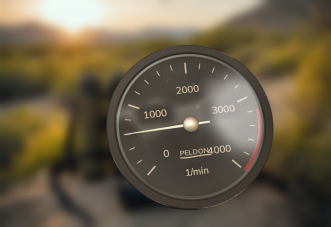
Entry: 600 rpm
